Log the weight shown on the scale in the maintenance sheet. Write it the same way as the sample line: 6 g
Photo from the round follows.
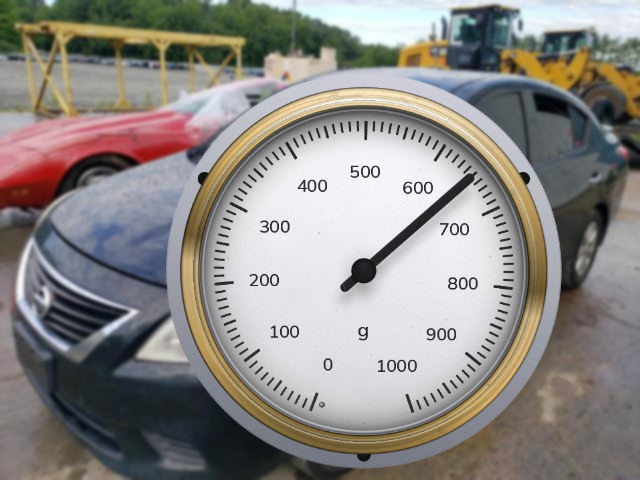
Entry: 650 g
